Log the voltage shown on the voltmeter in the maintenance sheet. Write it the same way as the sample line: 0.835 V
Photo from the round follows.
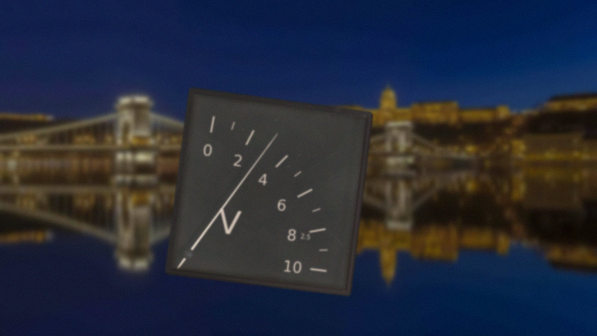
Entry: 3 V
